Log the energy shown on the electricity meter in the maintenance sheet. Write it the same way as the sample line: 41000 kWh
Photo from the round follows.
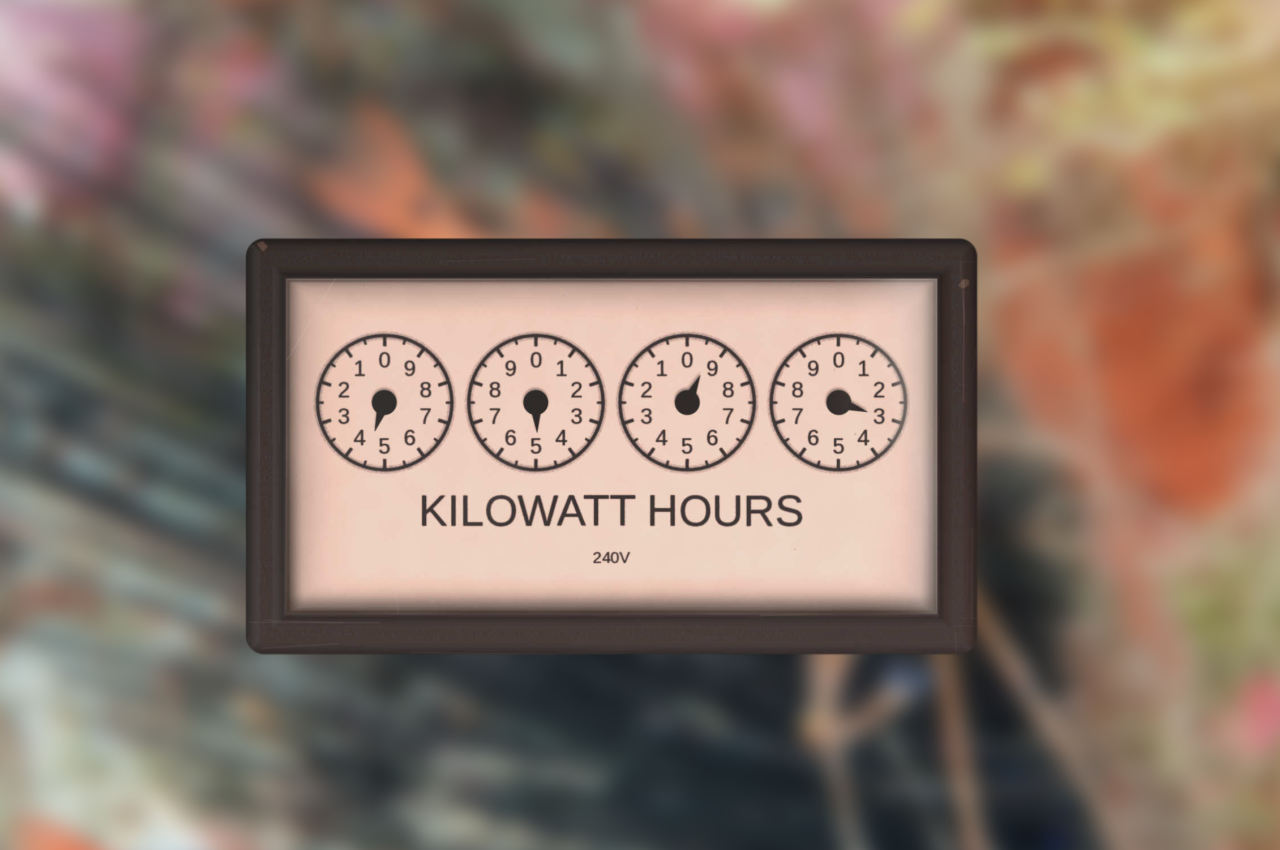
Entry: 4493 kWh
